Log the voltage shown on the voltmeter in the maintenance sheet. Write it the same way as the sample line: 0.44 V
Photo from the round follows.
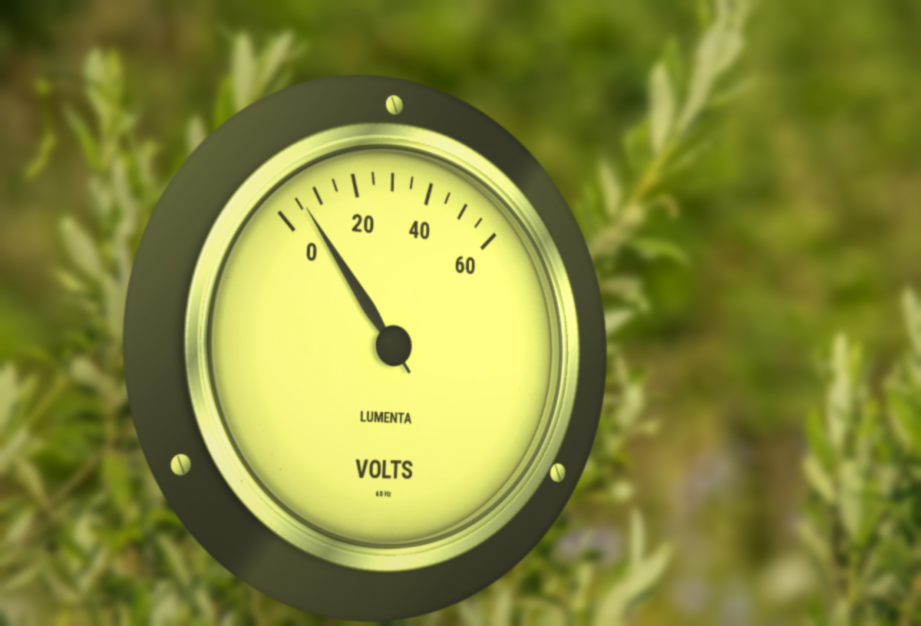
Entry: 5 V
